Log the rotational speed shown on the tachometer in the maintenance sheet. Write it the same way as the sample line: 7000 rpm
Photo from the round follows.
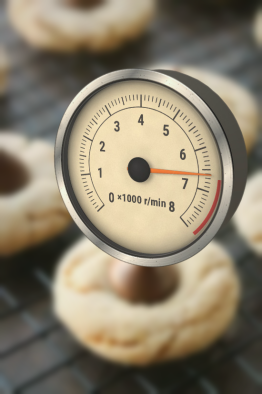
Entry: 6600 rpm
